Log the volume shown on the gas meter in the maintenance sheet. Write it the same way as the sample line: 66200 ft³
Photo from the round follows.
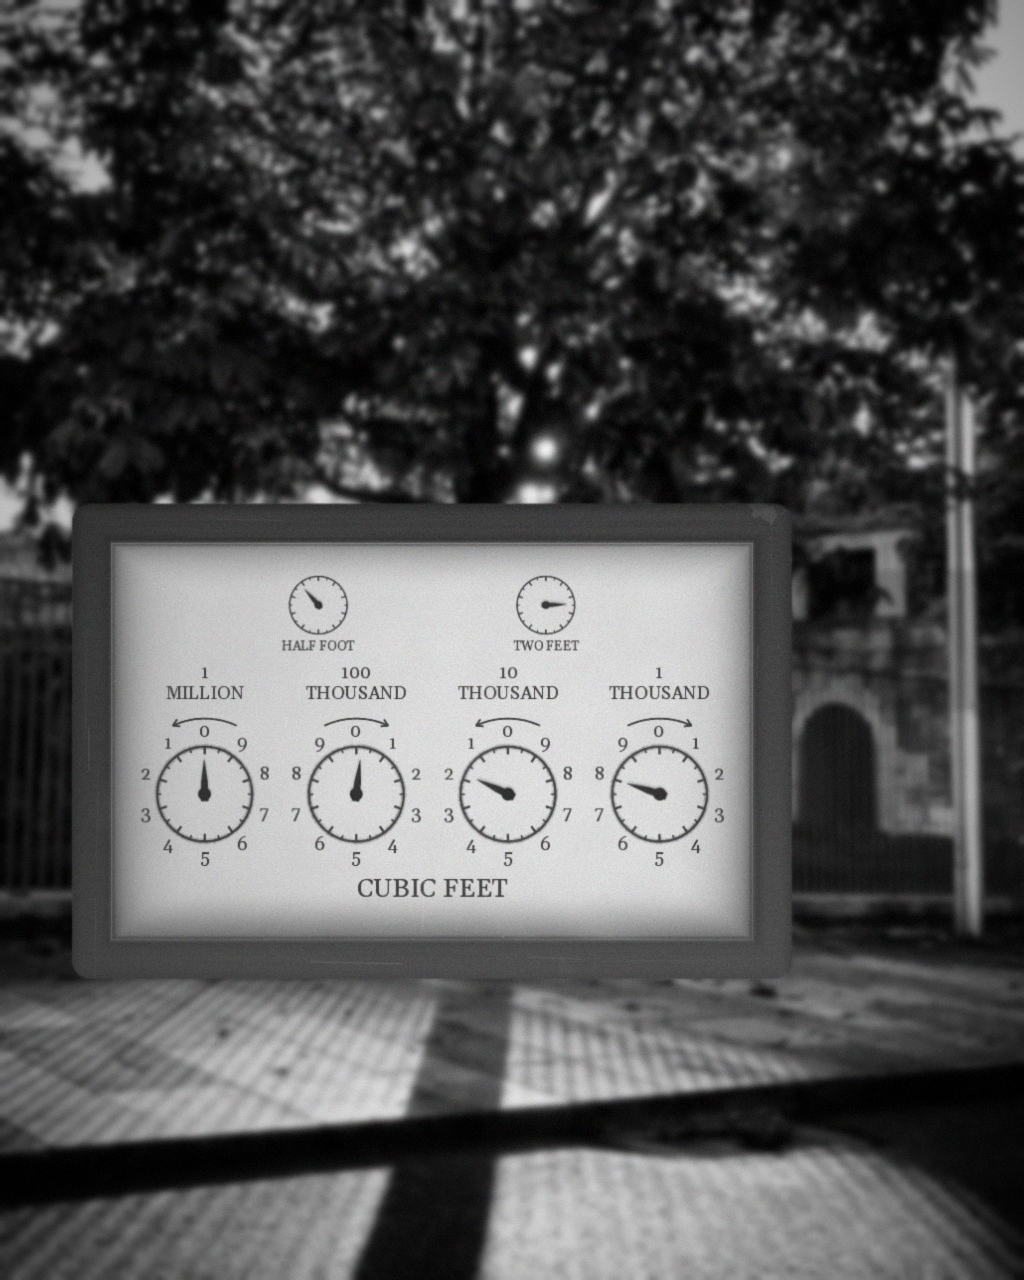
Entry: 1800 ft³
